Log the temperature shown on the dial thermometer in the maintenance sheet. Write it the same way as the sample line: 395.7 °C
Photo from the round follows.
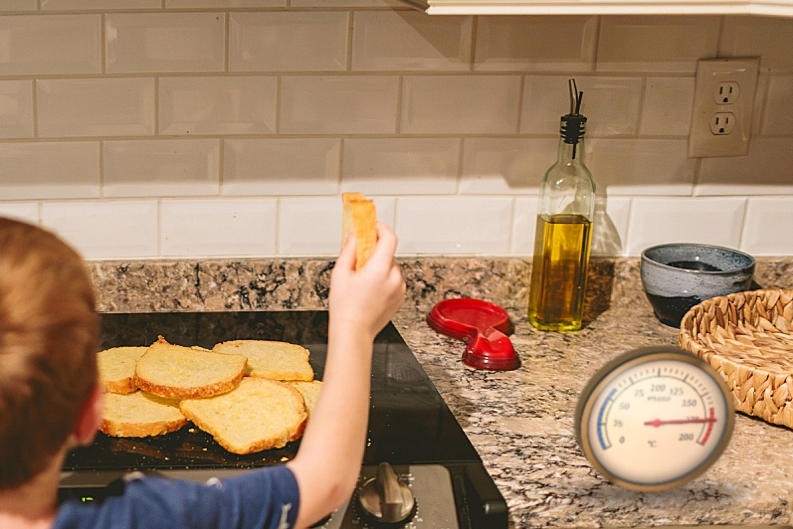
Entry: 175 °C
